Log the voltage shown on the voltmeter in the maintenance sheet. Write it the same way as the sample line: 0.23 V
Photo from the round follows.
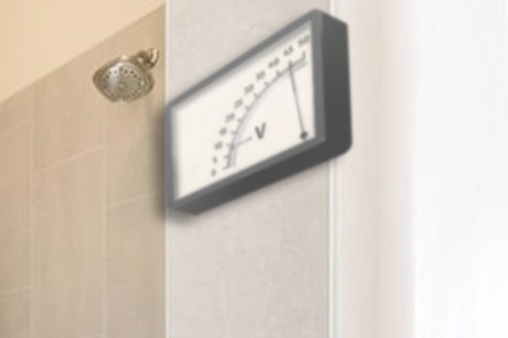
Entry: 45 V
